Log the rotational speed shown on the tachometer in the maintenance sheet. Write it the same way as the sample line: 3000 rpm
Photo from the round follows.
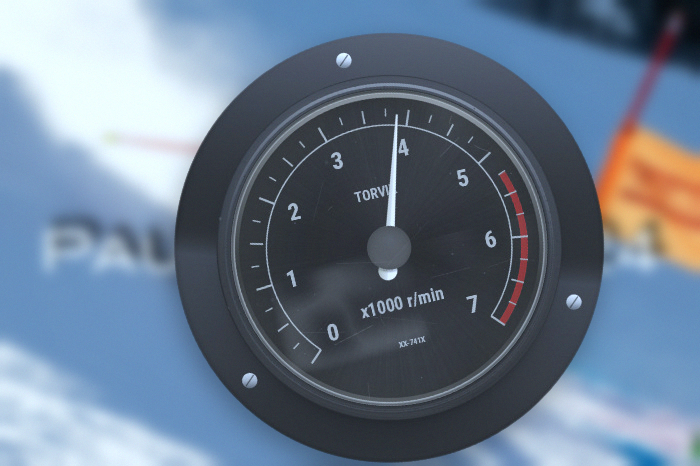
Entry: 3875 rpm
